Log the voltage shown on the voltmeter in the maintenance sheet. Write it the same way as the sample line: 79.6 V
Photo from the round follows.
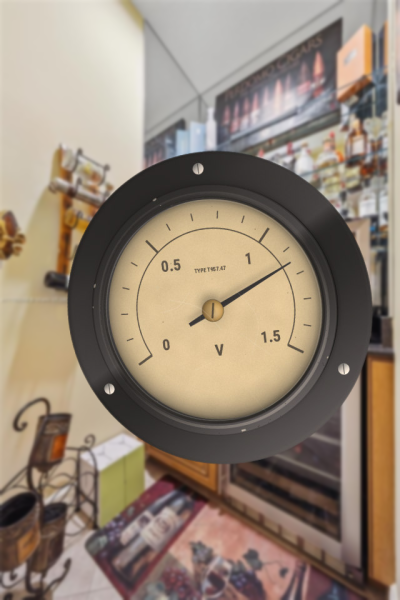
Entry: 1.15 V
